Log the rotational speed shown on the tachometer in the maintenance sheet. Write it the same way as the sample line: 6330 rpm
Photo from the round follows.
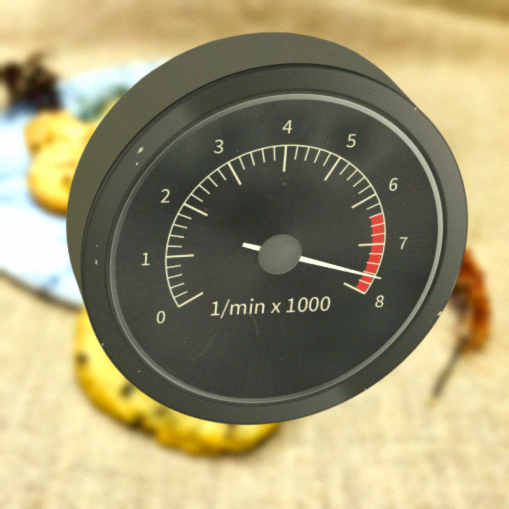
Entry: 7600 rpm
